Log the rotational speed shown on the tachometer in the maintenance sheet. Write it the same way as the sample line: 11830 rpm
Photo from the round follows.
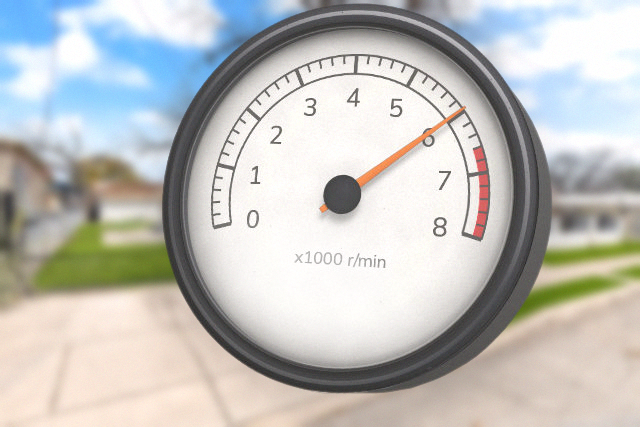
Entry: 6000 rpm
